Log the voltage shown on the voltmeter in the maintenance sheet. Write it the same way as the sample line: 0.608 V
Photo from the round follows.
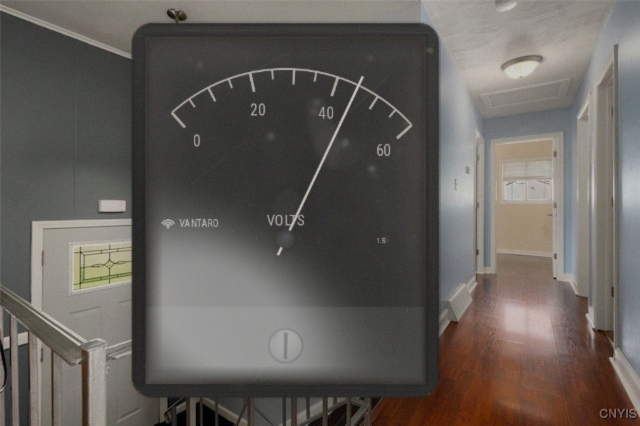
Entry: 45 V
